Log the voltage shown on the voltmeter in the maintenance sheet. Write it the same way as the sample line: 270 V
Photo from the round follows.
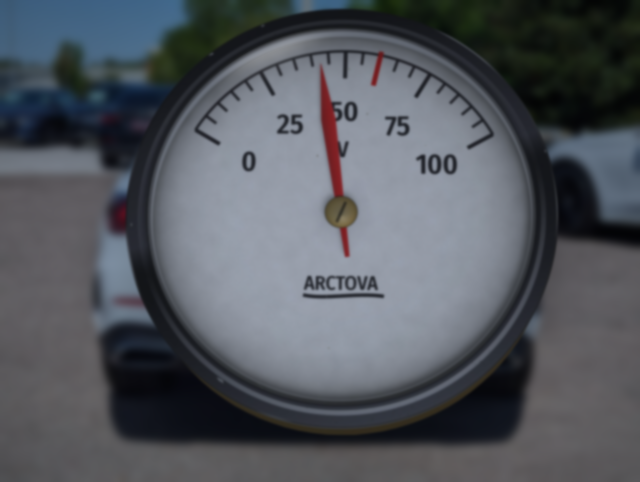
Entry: 42.5 V
